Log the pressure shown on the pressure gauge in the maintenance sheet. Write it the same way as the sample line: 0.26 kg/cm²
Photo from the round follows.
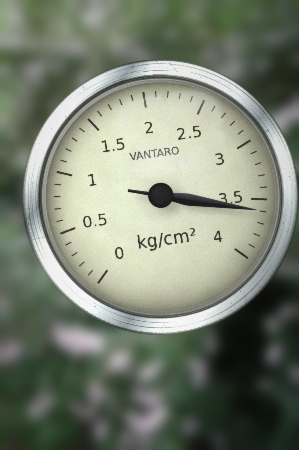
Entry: 3.6 kg/cm²
